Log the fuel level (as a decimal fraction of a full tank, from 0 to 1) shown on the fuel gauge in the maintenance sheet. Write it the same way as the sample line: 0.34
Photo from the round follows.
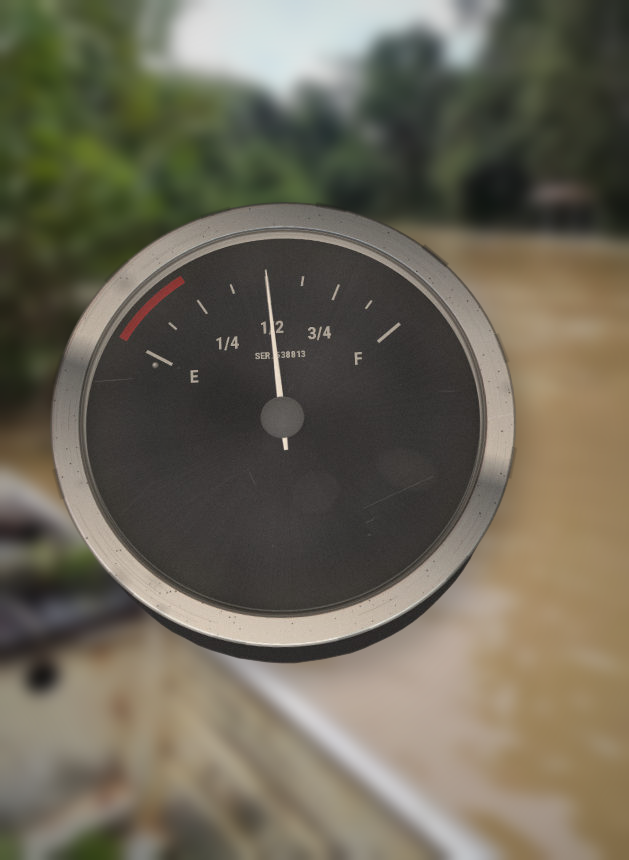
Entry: 0.5
